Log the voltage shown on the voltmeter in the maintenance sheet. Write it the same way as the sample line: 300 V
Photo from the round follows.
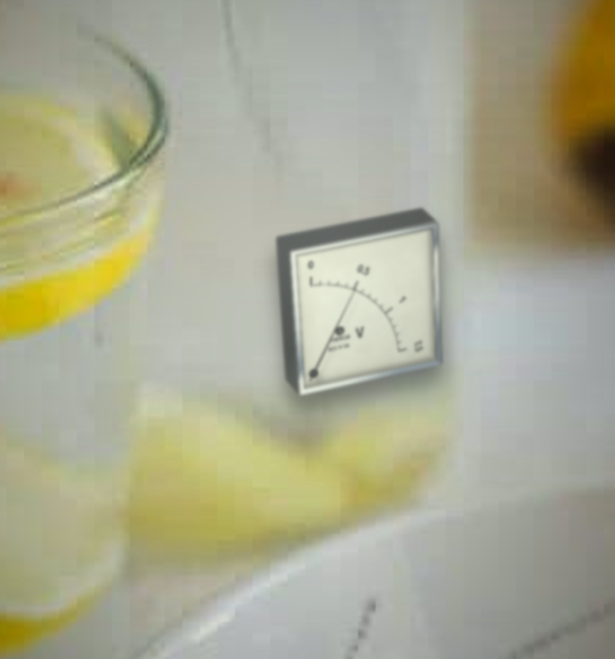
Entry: 0.5 V
